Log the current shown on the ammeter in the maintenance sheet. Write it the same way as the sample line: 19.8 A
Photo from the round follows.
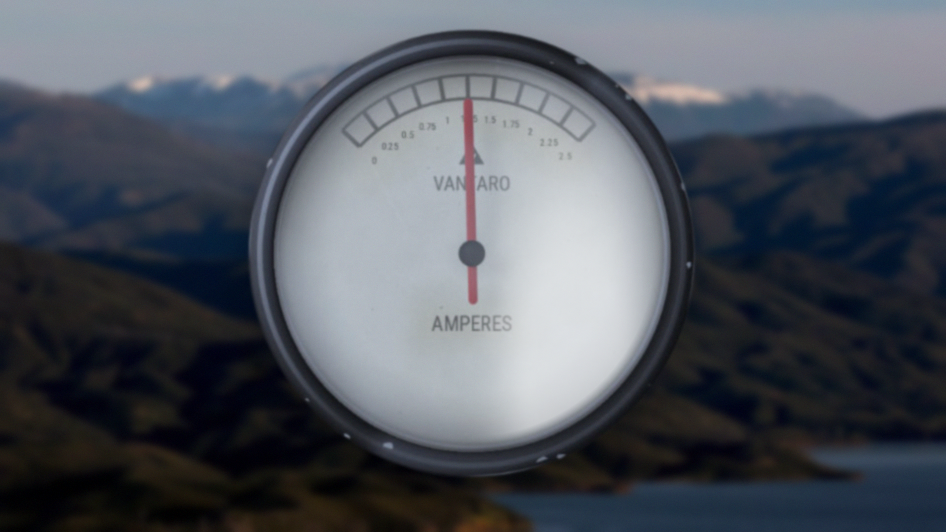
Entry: 1.25 A
